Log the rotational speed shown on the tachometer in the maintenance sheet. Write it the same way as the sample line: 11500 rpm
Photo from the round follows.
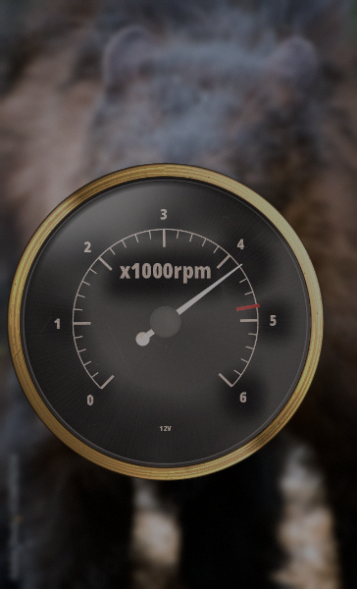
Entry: 4200 rpm
